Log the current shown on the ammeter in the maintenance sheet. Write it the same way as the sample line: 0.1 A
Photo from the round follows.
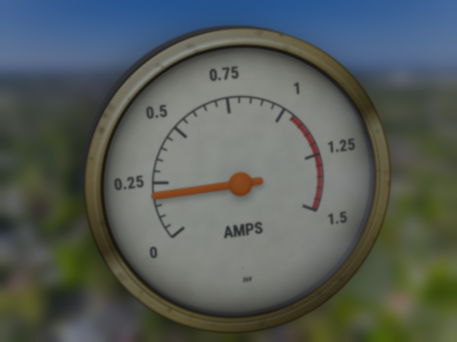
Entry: 0.2 A
